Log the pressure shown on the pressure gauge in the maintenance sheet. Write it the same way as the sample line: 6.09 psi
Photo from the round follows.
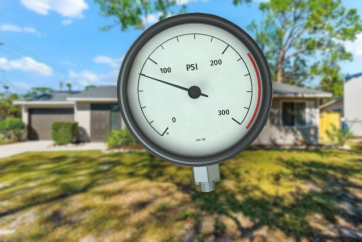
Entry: 80 psi
